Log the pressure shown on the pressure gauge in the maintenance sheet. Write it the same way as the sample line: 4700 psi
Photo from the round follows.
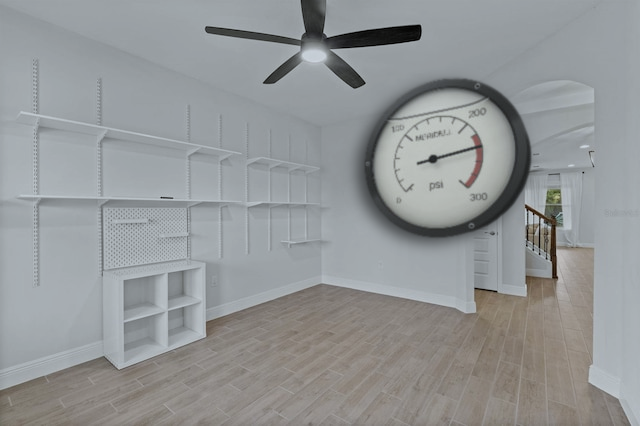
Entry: 240 psi
